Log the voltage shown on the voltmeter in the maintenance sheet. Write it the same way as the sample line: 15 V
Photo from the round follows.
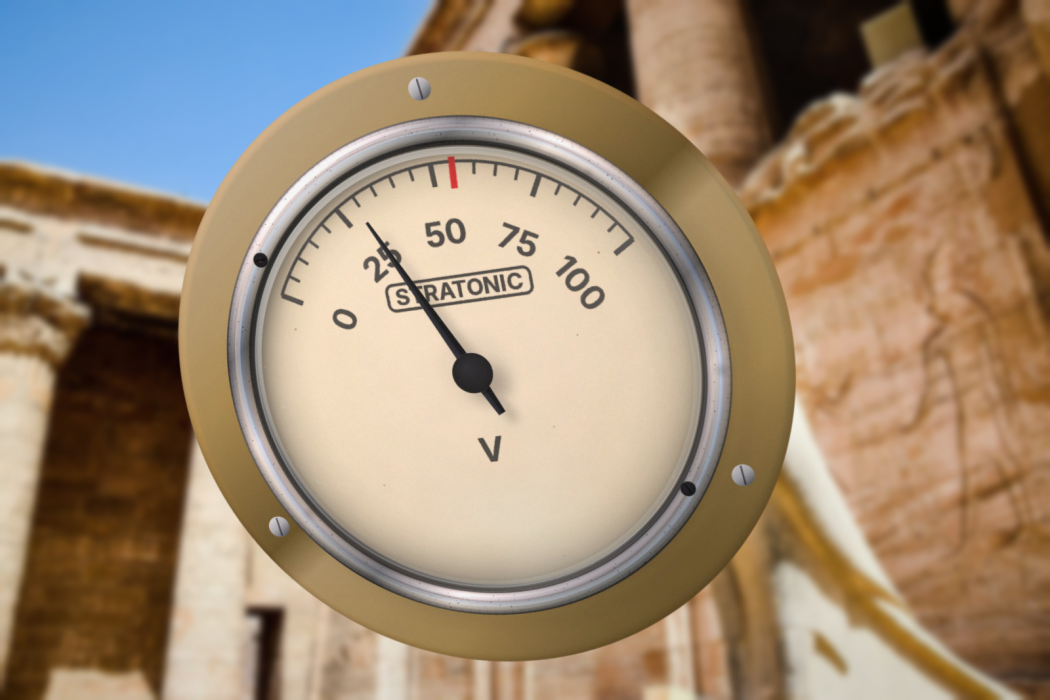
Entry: 30 V
